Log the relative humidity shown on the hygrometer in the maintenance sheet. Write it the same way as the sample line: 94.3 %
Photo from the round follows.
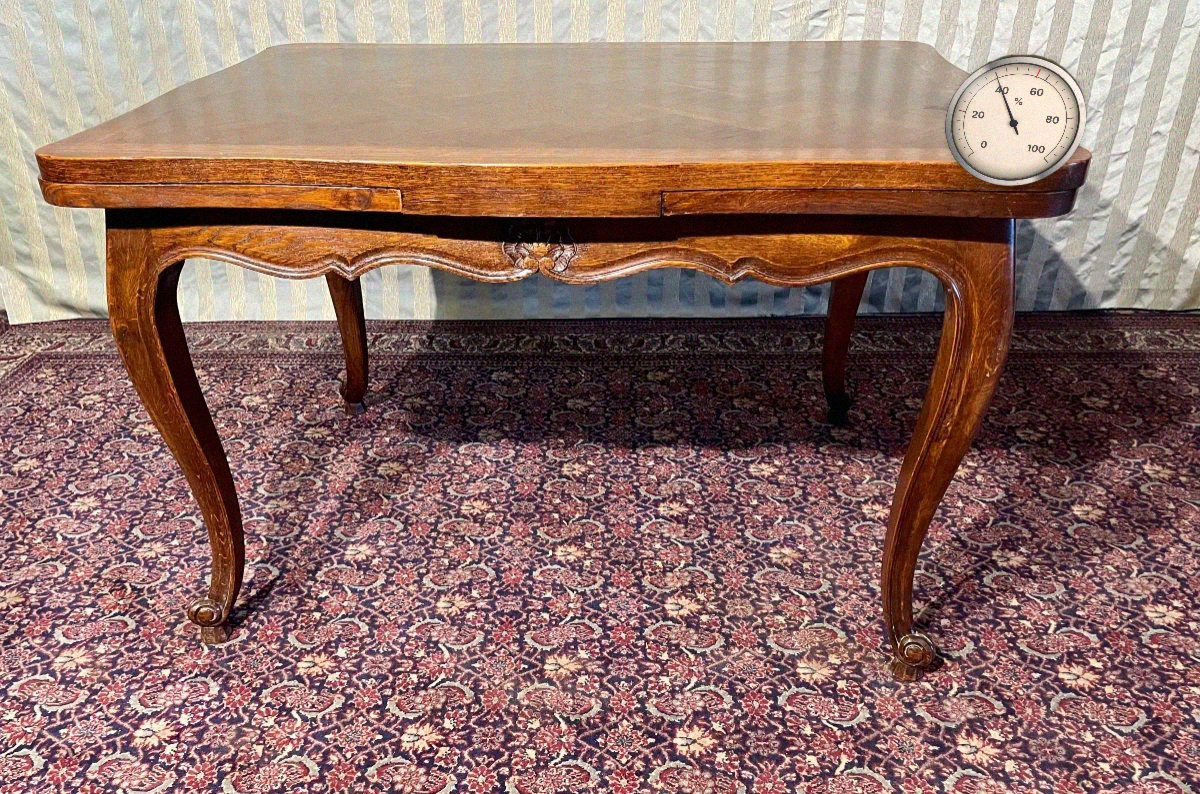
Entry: 40 %
